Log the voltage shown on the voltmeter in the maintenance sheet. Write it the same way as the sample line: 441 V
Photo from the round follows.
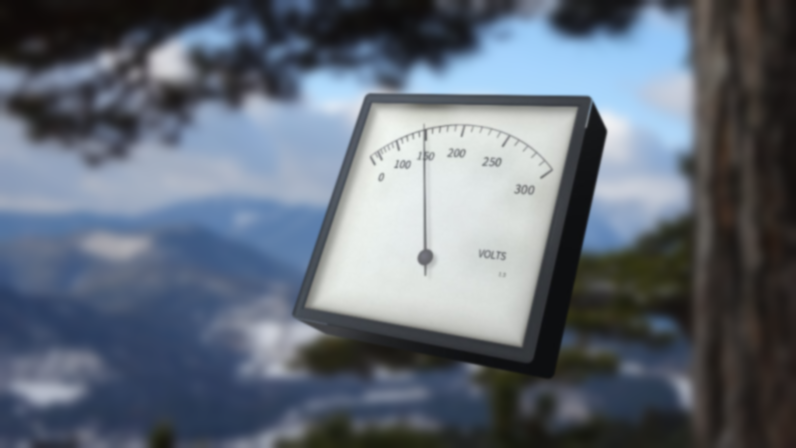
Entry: 150 V
